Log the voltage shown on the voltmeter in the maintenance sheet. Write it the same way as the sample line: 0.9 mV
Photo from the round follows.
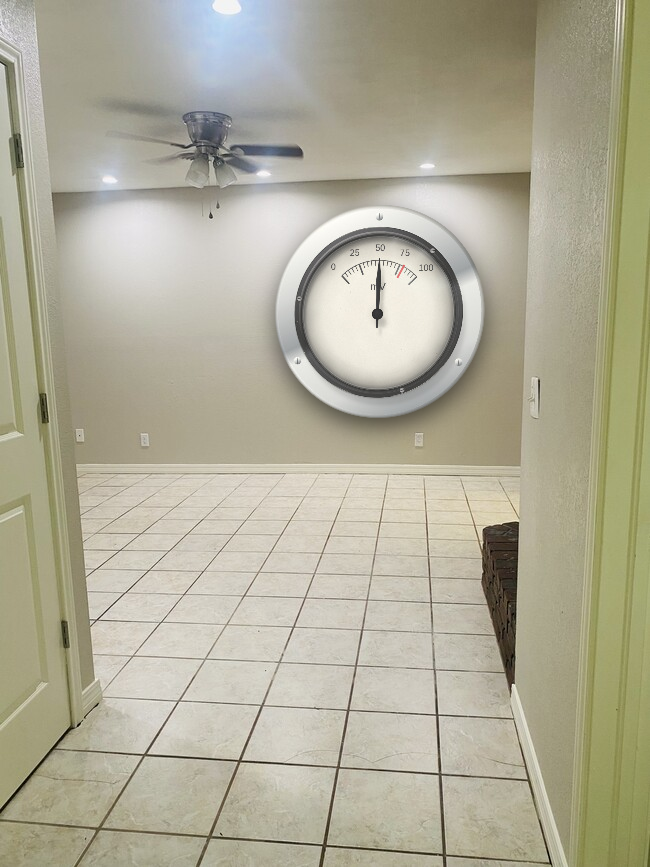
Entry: 50 mV
